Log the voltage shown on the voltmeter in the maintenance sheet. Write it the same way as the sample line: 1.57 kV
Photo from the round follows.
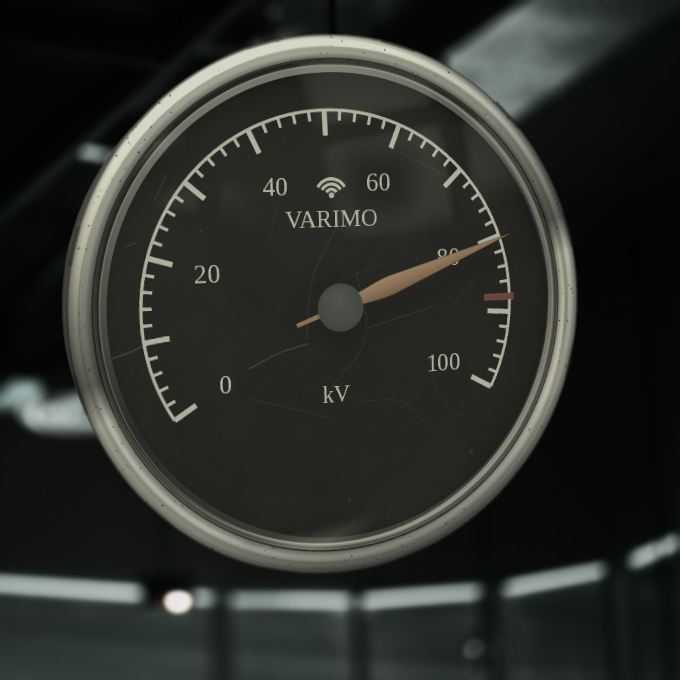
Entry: 80 kV
